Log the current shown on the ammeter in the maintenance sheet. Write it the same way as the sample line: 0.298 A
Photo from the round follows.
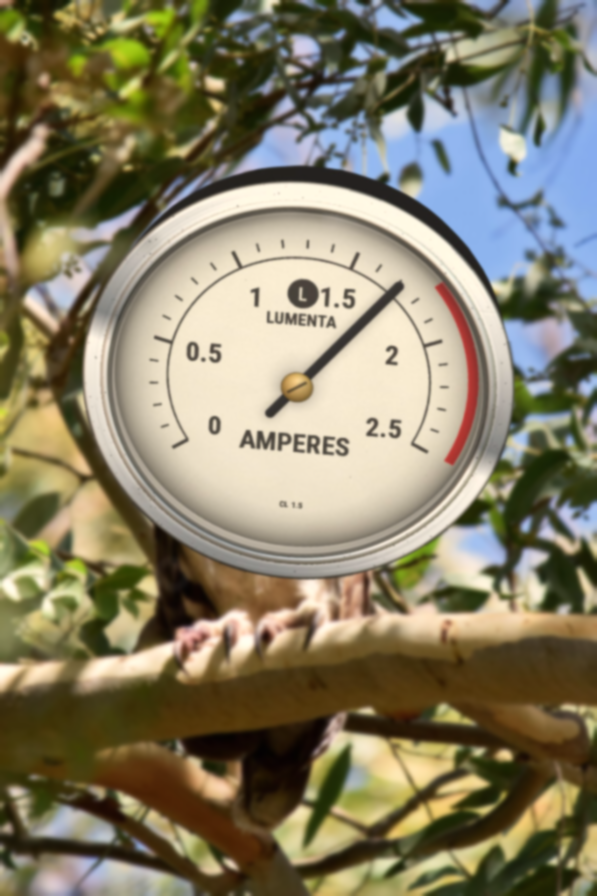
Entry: 1.7 A
